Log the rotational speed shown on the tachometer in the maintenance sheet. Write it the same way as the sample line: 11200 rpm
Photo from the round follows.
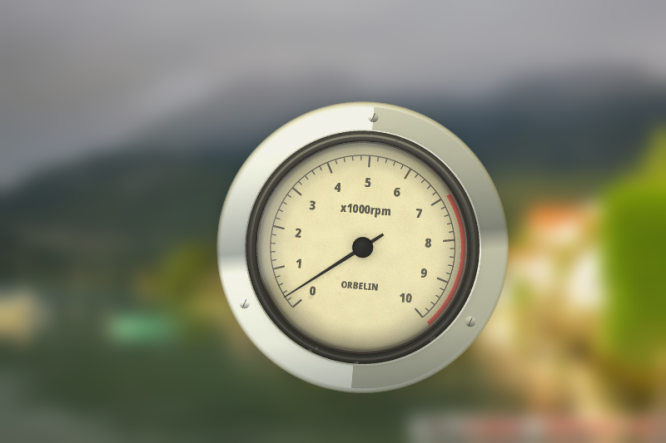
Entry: 300 rpm
